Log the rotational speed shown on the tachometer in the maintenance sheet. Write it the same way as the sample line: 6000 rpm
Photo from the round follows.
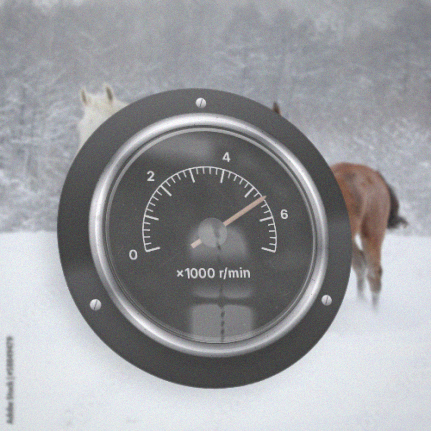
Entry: 5400 rpm
